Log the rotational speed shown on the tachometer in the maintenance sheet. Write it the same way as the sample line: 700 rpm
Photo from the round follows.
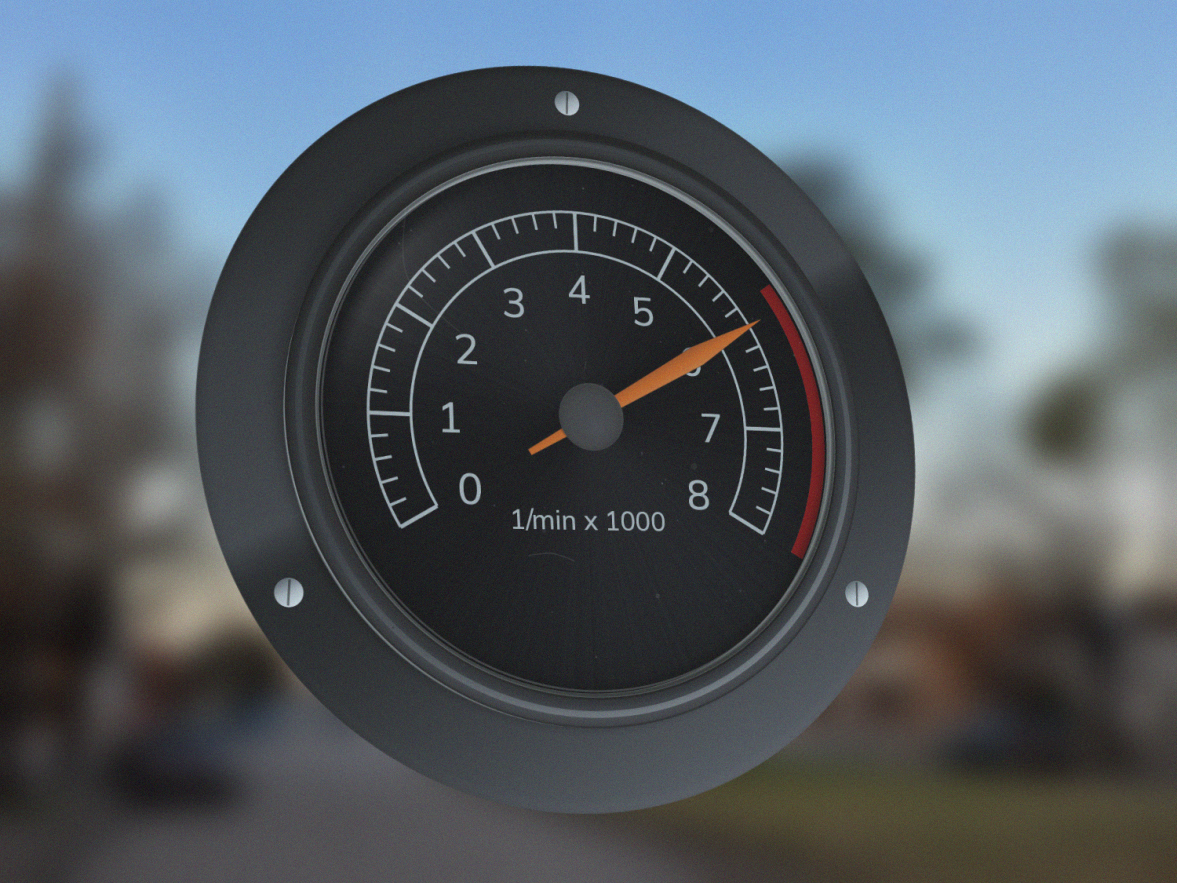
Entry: 6000 rpm
